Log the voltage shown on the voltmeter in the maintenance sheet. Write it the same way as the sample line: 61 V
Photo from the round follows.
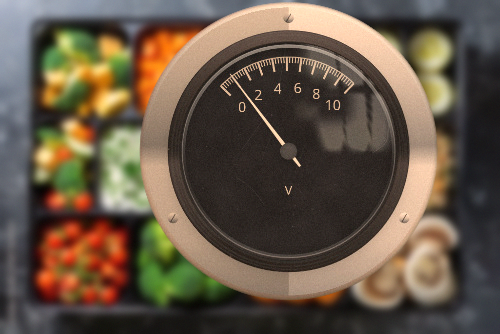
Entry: 1 V
